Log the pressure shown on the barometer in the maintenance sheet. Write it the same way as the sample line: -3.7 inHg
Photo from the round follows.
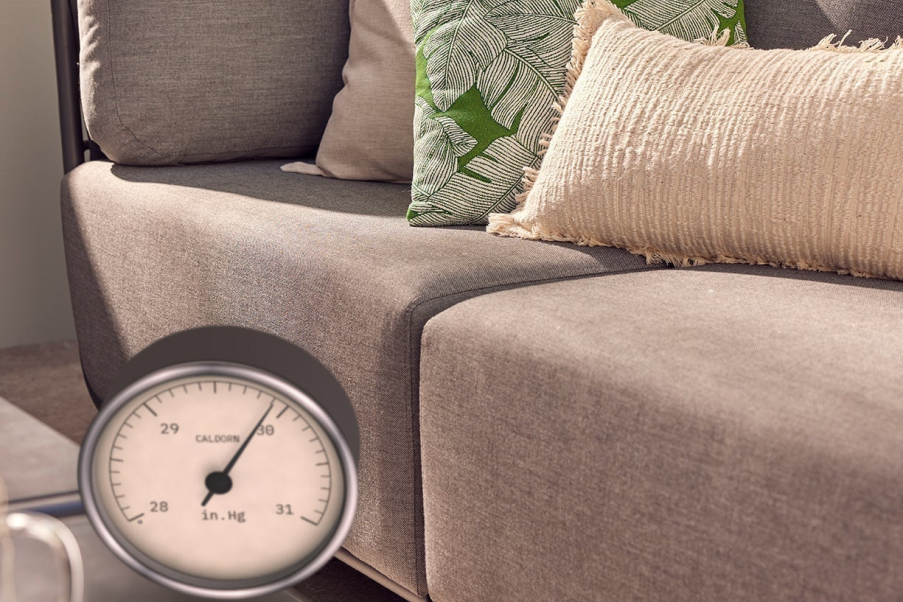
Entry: 29.9 inHg
